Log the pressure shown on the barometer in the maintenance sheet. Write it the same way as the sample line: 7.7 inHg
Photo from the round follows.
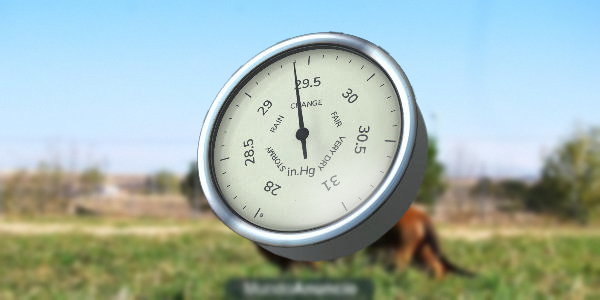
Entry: 29.4 inHg
